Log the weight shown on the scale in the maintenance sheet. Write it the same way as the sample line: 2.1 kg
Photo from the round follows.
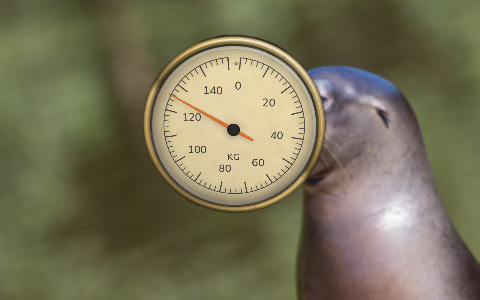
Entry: 126 kg
